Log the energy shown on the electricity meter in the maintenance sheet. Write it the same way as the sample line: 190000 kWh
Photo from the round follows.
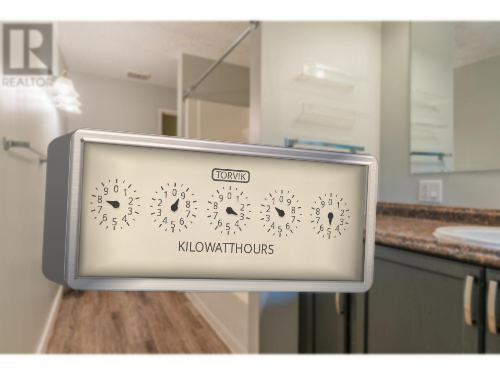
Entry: 79315 kWh
